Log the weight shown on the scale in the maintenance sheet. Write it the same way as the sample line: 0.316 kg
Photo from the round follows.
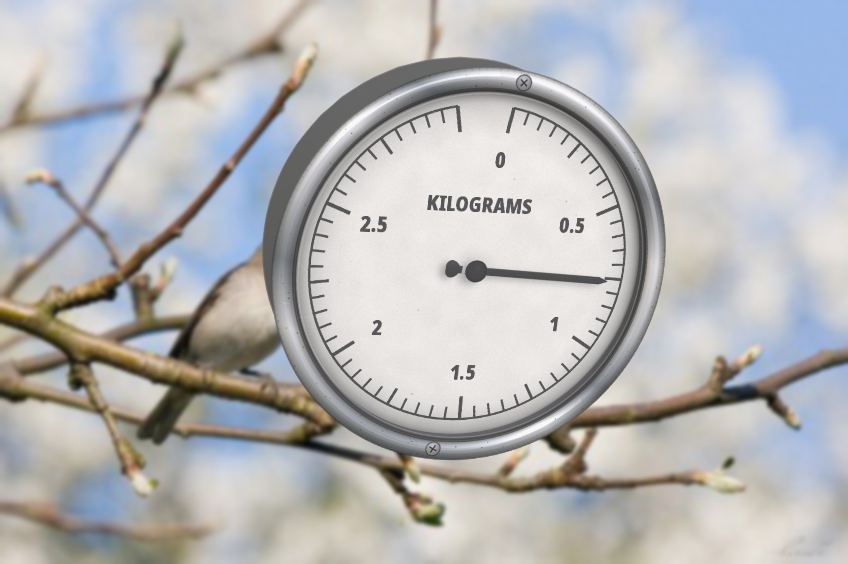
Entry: 0.75 kg
